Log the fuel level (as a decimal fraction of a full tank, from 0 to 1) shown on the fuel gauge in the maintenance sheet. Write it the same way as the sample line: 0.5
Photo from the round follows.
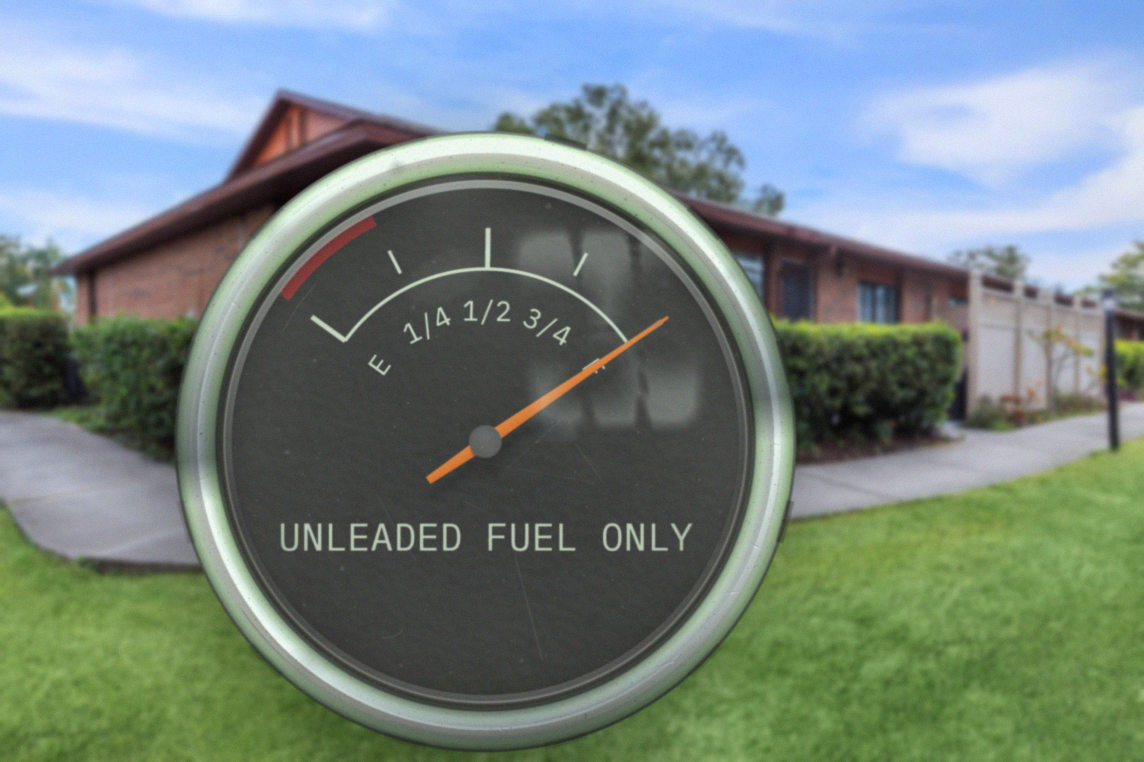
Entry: 1
